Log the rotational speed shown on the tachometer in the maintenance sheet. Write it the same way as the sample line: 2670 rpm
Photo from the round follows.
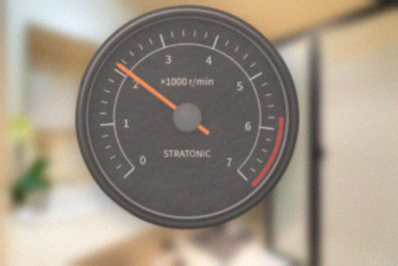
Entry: 2100 rpm
